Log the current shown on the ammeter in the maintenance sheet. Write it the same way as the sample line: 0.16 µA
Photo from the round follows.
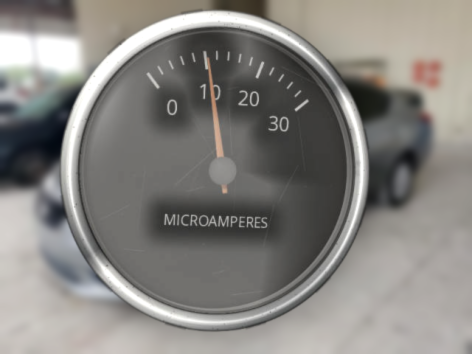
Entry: 10 µA
